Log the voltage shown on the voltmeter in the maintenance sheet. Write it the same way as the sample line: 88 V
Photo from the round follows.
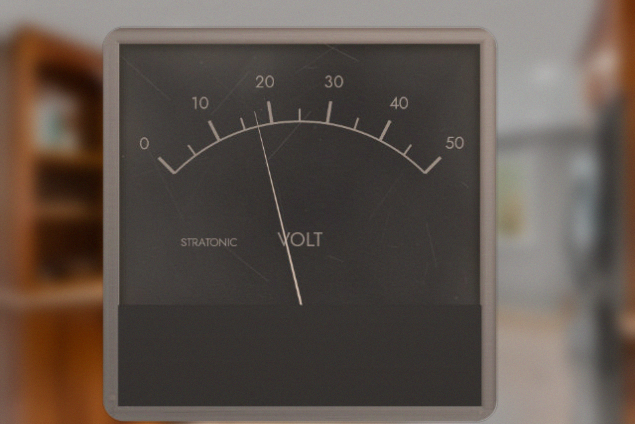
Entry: 17.5 V
